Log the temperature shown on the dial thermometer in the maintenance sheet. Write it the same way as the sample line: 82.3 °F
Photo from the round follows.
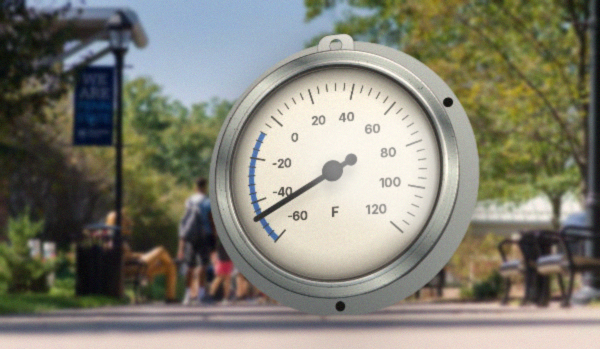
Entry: -48 °F
